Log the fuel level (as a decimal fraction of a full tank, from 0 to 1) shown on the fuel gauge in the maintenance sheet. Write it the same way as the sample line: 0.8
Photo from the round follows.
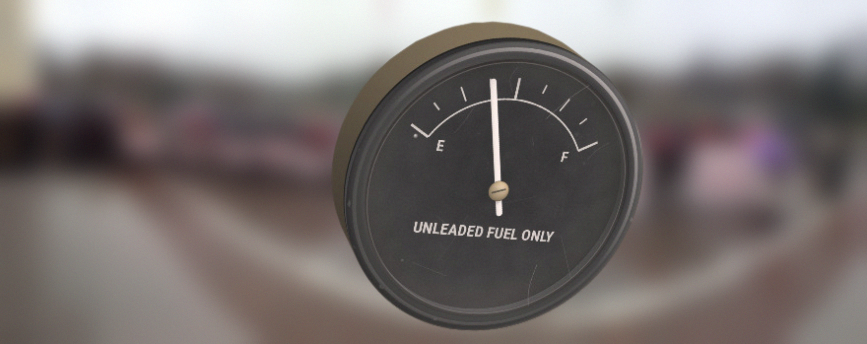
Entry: 0.375
